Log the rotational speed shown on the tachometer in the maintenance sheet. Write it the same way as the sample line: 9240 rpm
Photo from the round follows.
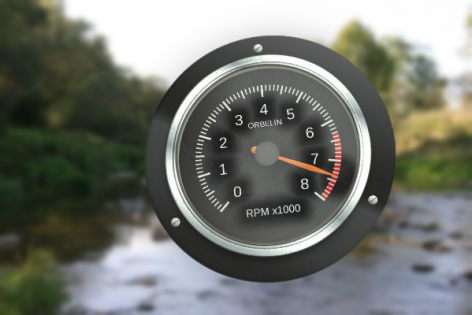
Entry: 7400 rpm
